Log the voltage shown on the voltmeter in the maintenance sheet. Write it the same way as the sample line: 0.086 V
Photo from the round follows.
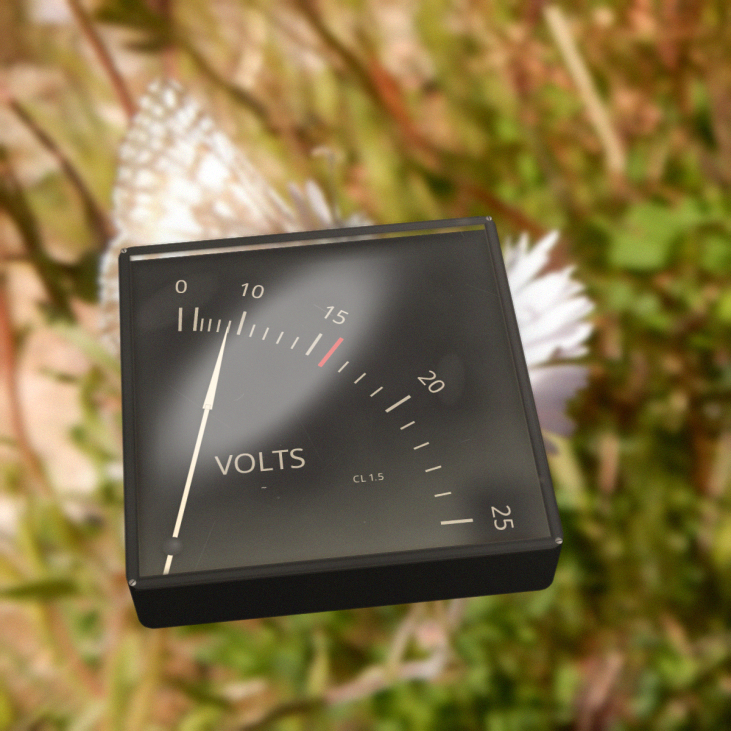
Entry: 9 V
